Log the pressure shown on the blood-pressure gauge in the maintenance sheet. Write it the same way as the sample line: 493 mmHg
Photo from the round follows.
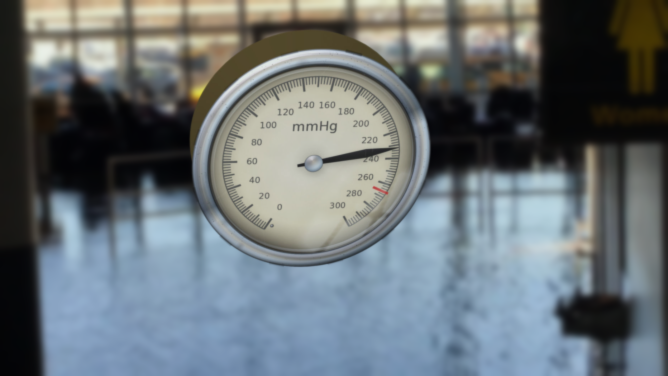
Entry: 230 mmHg
